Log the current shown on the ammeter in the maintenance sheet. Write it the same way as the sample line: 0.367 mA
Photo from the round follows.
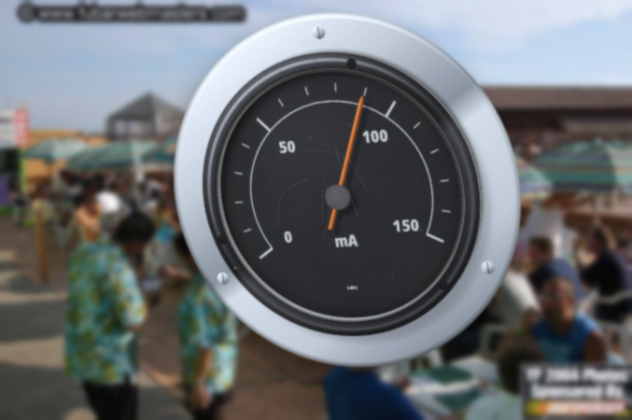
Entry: 90 mA
